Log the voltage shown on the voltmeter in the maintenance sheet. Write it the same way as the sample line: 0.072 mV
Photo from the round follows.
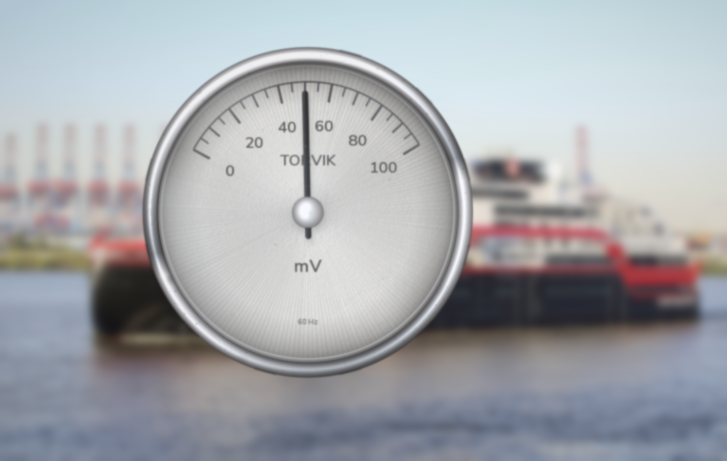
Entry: 50 mV
